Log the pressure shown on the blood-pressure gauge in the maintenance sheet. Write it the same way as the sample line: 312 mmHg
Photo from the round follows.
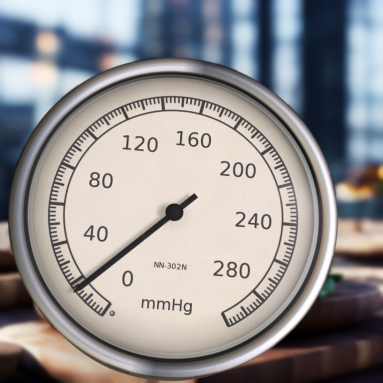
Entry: 16 mmHg
